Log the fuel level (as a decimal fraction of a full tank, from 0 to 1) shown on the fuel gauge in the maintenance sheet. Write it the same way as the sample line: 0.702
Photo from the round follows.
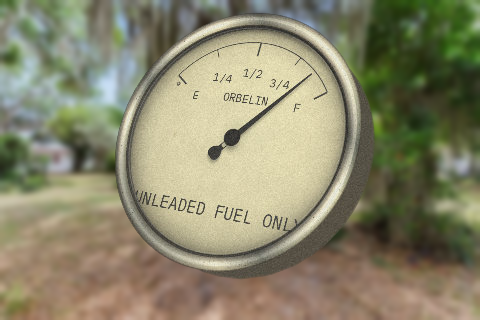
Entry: 0.875
